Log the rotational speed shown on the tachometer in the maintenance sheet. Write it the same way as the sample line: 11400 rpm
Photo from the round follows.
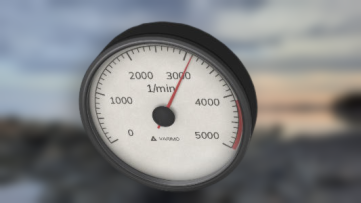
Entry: 3100 rpm
